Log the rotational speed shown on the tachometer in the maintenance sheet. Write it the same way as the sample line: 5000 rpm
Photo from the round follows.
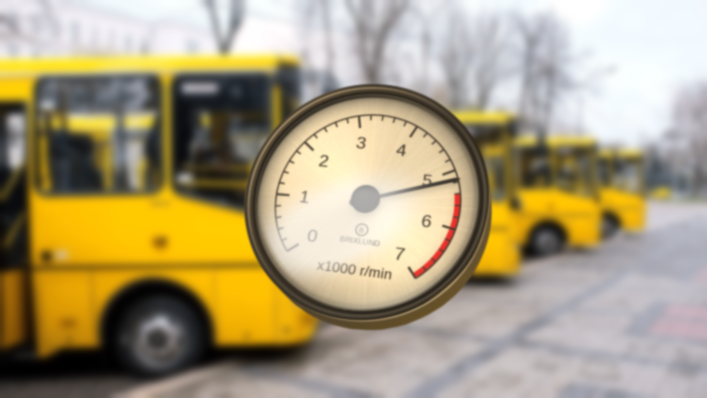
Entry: 5200 rpm
